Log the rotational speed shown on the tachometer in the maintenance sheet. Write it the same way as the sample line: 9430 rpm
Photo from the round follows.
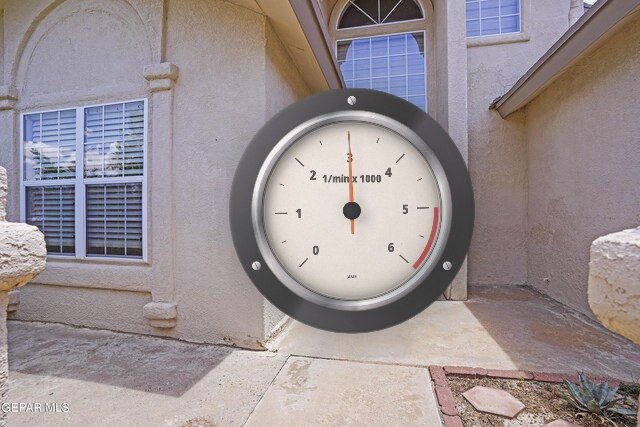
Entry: 3000 rpm
